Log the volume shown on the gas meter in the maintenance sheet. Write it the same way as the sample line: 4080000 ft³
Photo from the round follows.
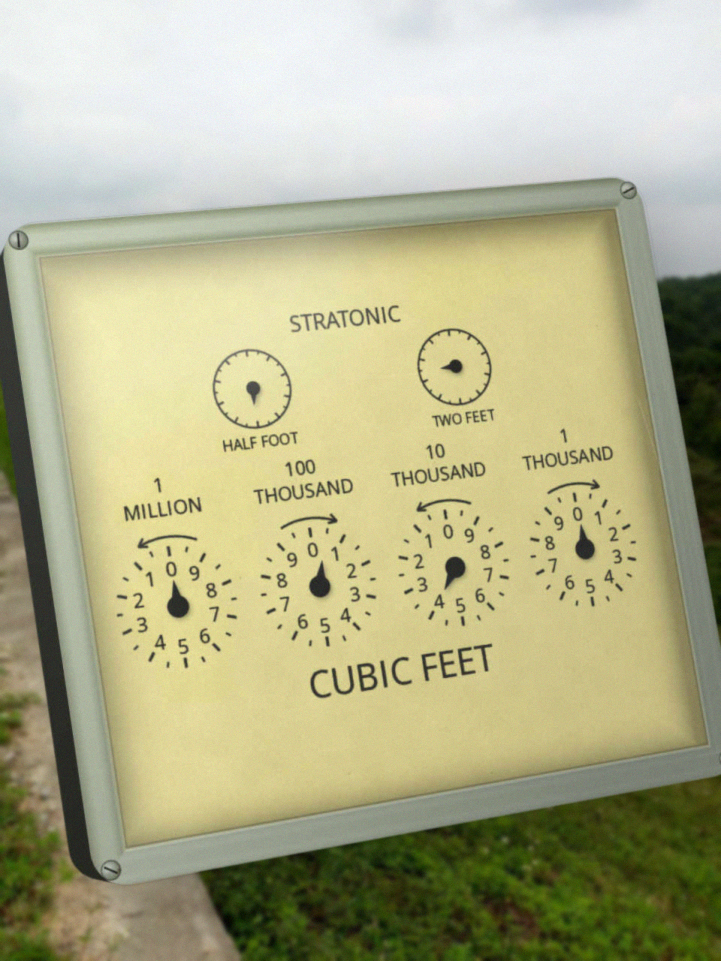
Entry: 4000 ft³
